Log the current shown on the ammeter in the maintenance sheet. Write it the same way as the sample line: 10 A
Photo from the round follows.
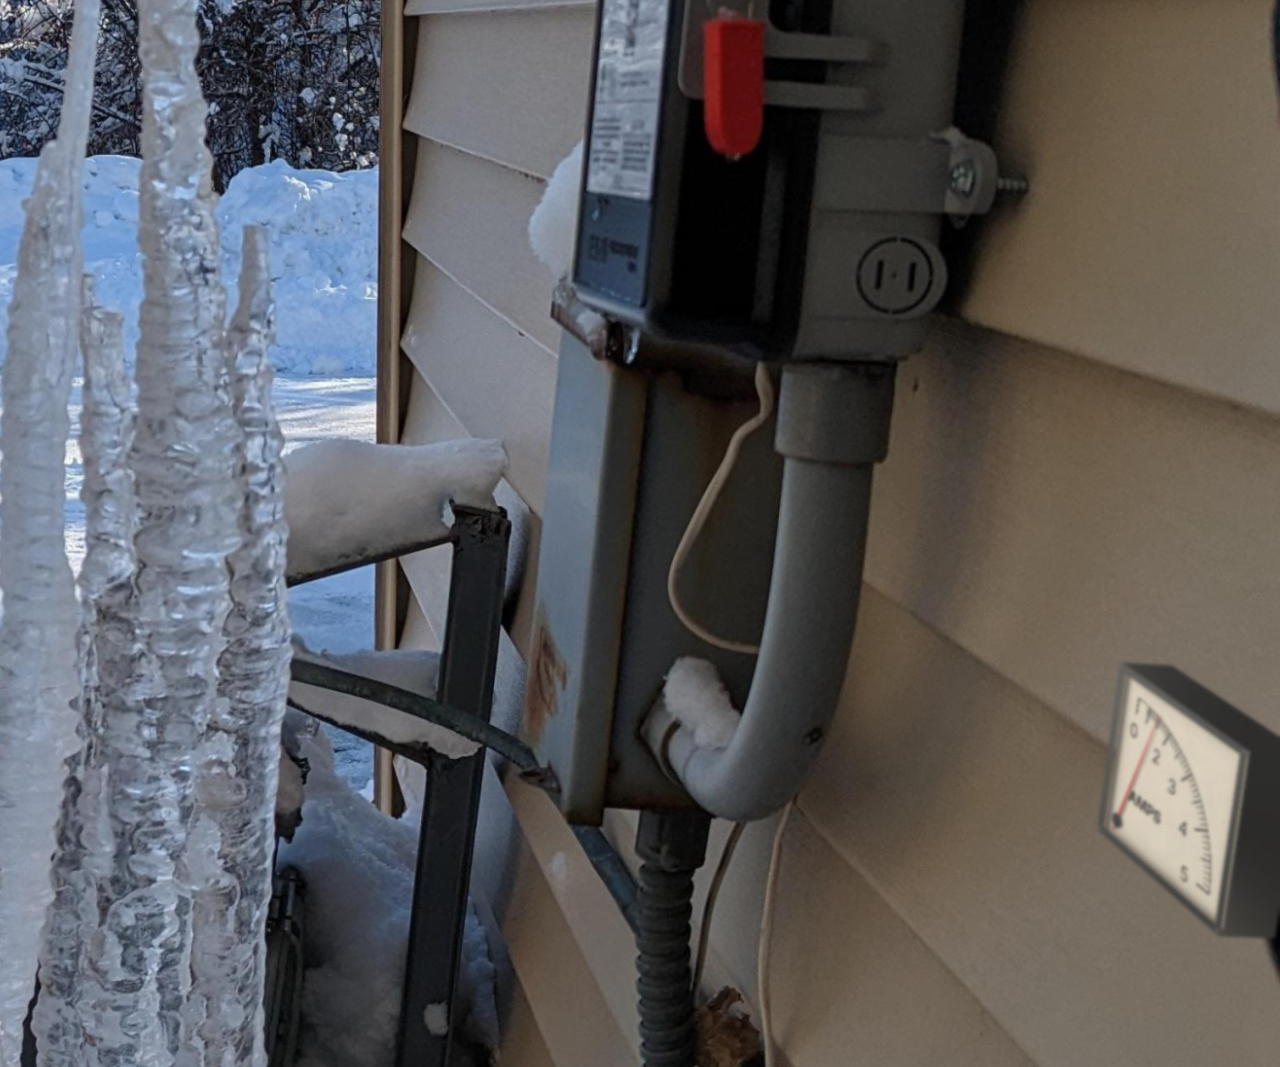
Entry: 1.5 A
